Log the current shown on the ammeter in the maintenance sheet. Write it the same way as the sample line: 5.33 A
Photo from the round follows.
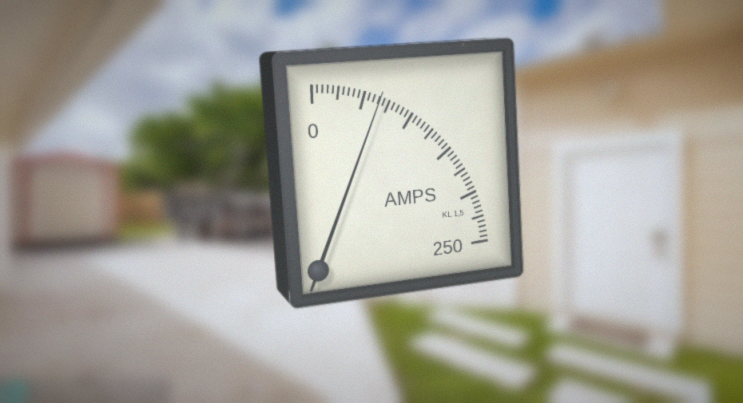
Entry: 65 A
